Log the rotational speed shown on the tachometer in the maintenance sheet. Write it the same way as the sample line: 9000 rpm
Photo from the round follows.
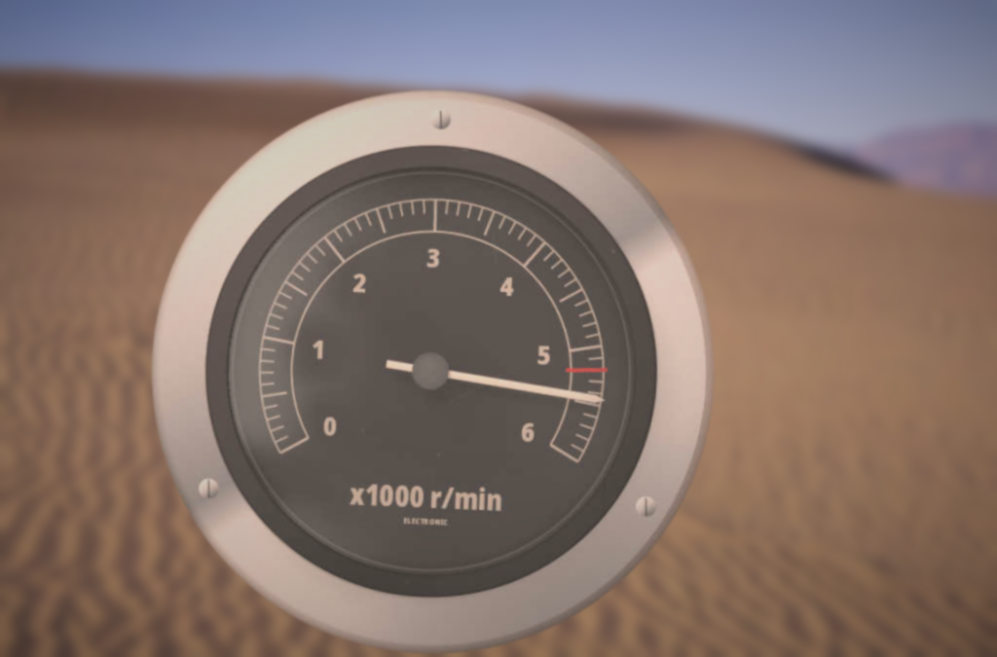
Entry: 5450 rpm
